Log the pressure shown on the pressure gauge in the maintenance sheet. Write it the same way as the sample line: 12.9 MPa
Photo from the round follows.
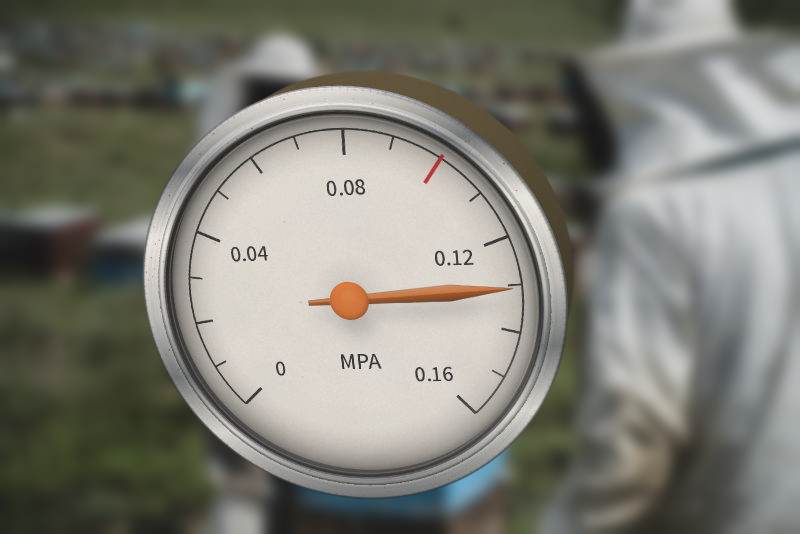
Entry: 0.13 MPa
